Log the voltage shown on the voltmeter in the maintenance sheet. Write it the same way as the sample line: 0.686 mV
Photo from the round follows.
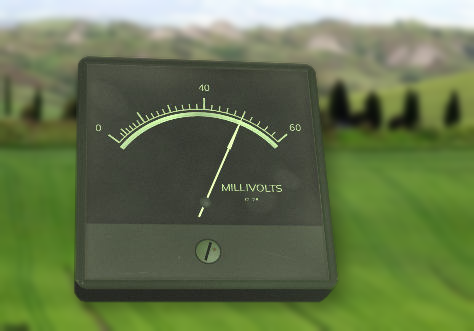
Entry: 50 mV
